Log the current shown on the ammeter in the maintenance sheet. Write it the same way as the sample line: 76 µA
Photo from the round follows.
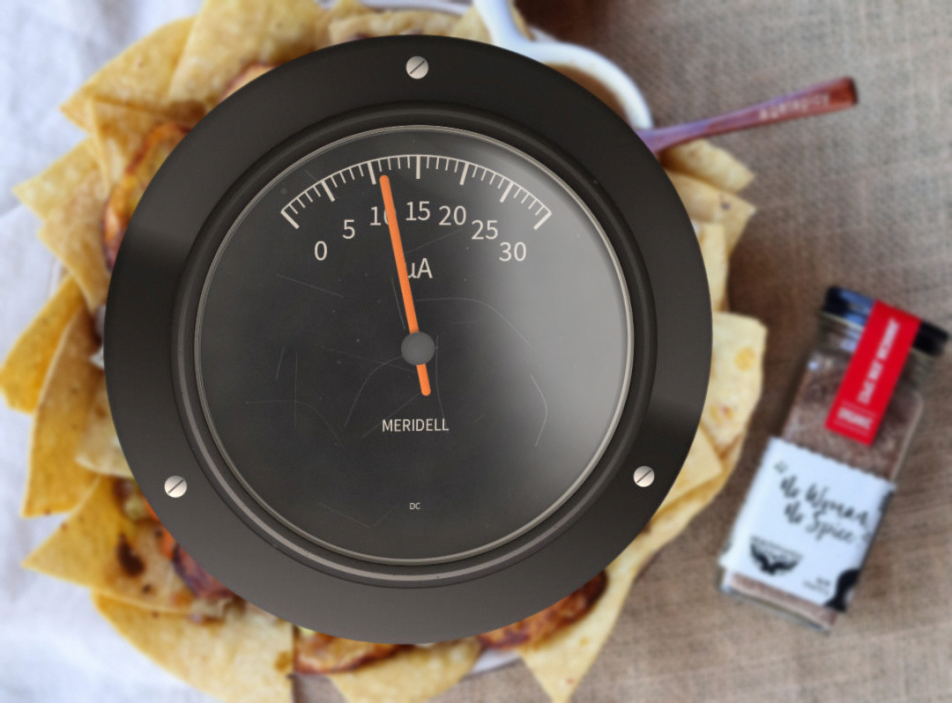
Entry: 11 µA
